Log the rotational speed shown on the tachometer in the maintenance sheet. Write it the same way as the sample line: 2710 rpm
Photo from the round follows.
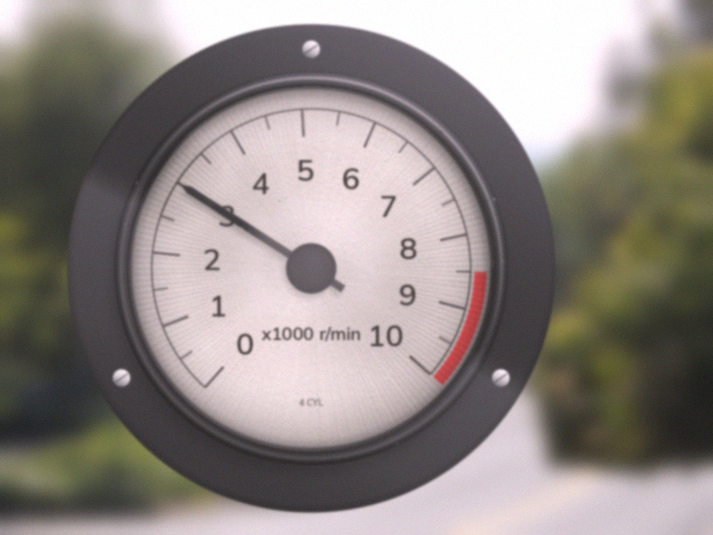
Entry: 3000 rpm
